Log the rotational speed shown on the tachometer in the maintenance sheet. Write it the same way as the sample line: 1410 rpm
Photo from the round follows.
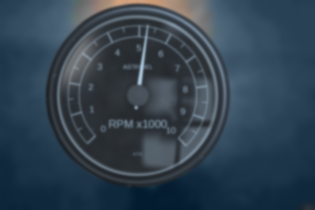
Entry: 5250 rpm
